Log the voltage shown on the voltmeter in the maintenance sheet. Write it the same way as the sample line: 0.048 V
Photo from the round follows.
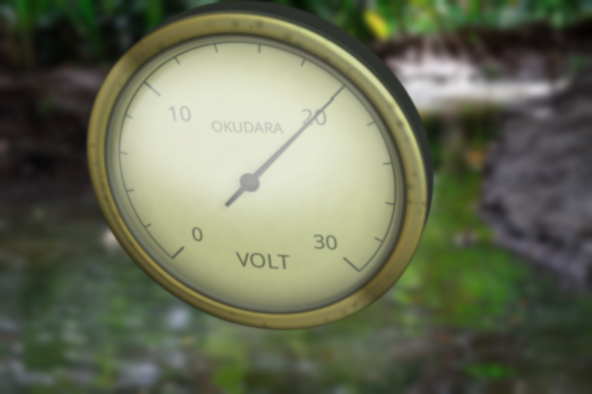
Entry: 20 V
